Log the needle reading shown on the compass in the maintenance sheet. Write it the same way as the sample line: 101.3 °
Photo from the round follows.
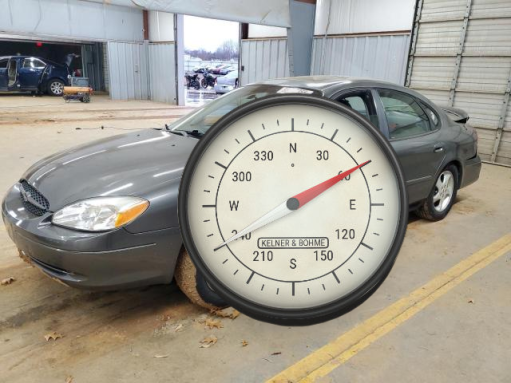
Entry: 60 °
